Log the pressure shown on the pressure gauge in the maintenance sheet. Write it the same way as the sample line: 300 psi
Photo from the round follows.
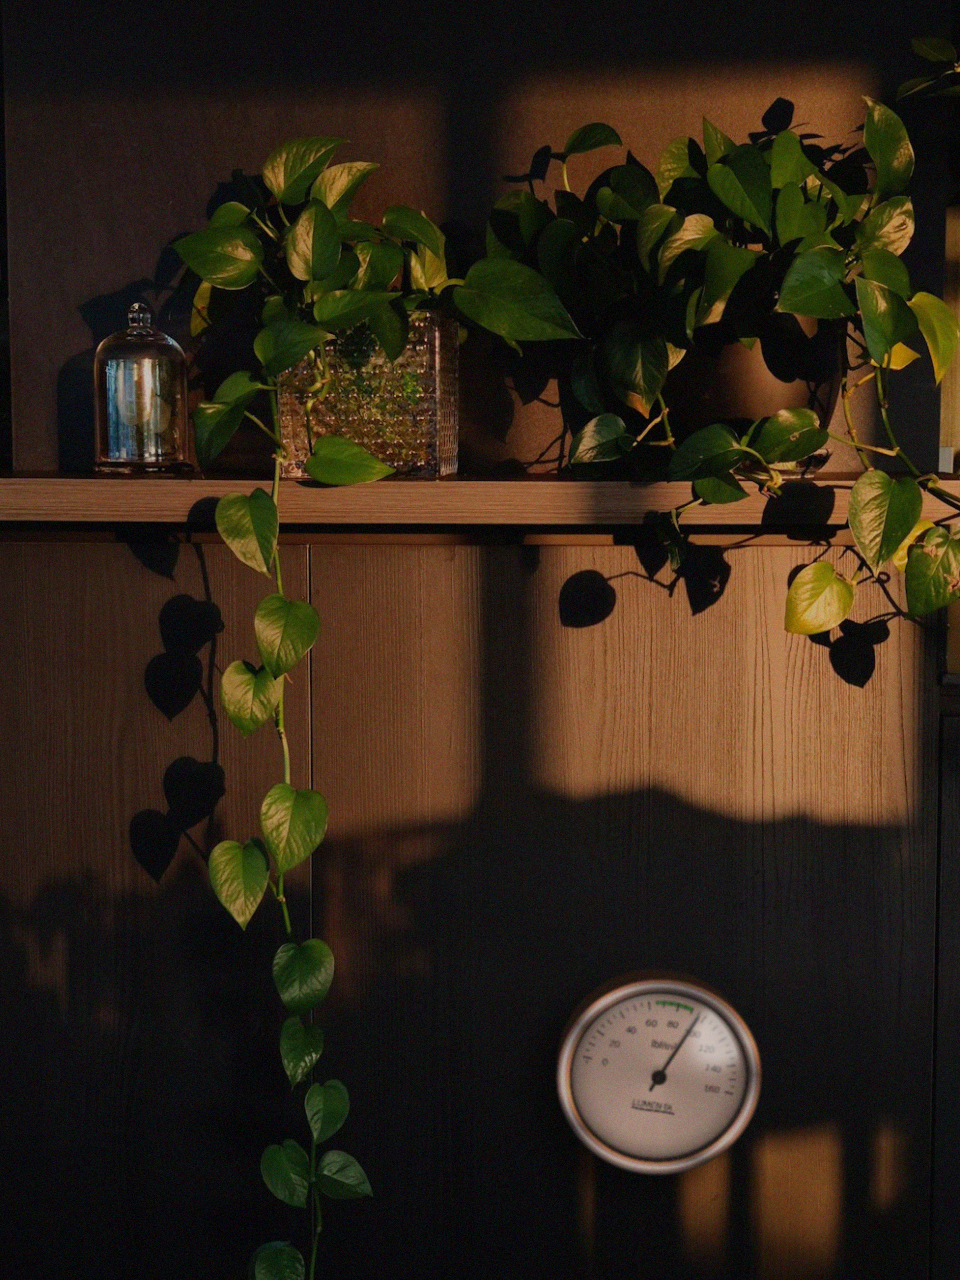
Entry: 95 psi
